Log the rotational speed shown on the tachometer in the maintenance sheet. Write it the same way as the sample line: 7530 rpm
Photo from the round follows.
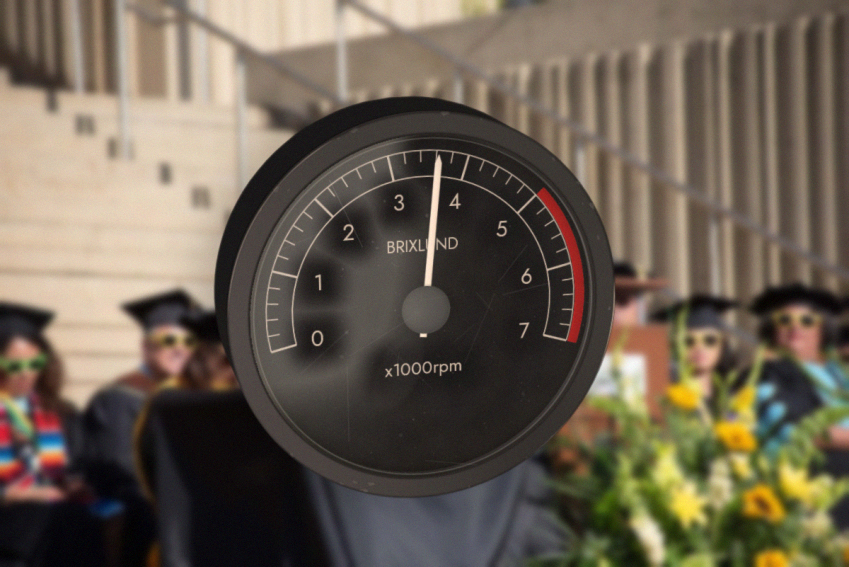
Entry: 3600 rpm
